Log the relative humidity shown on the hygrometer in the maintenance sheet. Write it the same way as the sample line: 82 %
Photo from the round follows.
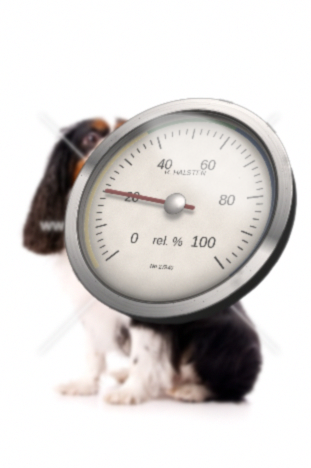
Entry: 20 %
